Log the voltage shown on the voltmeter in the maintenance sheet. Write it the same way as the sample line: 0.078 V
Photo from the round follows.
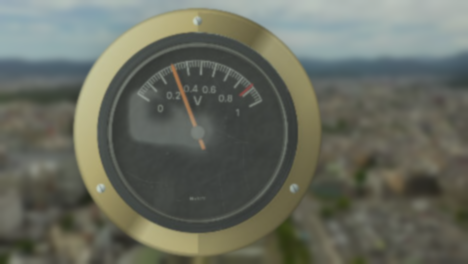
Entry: 0.3 V
